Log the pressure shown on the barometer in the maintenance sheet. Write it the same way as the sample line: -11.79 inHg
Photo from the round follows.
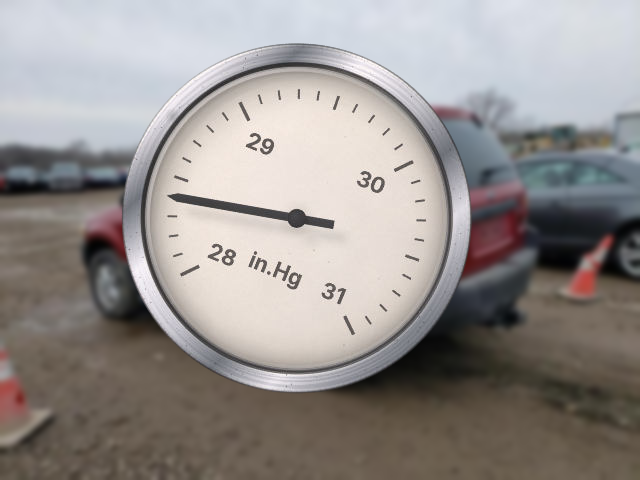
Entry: 28.4 inHg
